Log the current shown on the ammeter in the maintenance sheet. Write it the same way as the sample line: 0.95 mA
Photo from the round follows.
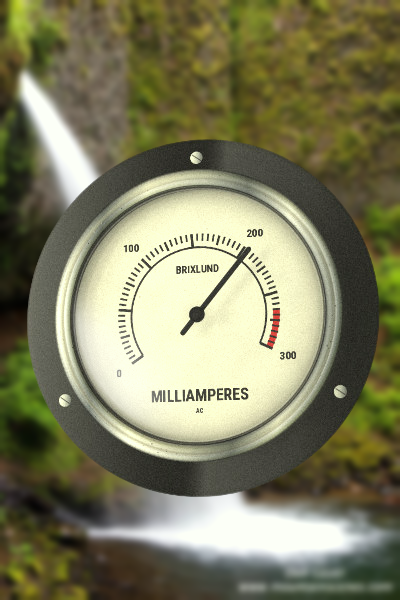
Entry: 205 mA
